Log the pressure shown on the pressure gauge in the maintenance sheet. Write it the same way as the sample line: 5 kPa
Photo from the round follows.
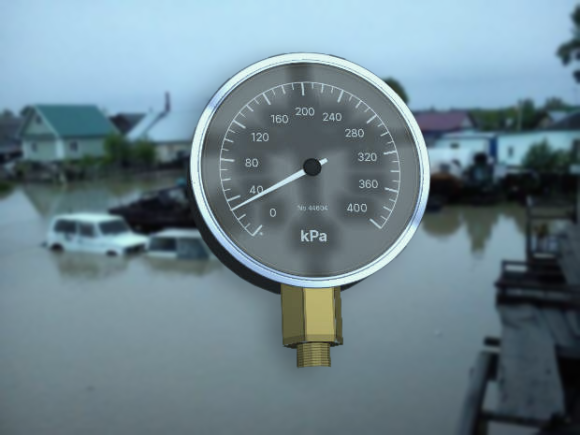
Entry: 30 kPa
